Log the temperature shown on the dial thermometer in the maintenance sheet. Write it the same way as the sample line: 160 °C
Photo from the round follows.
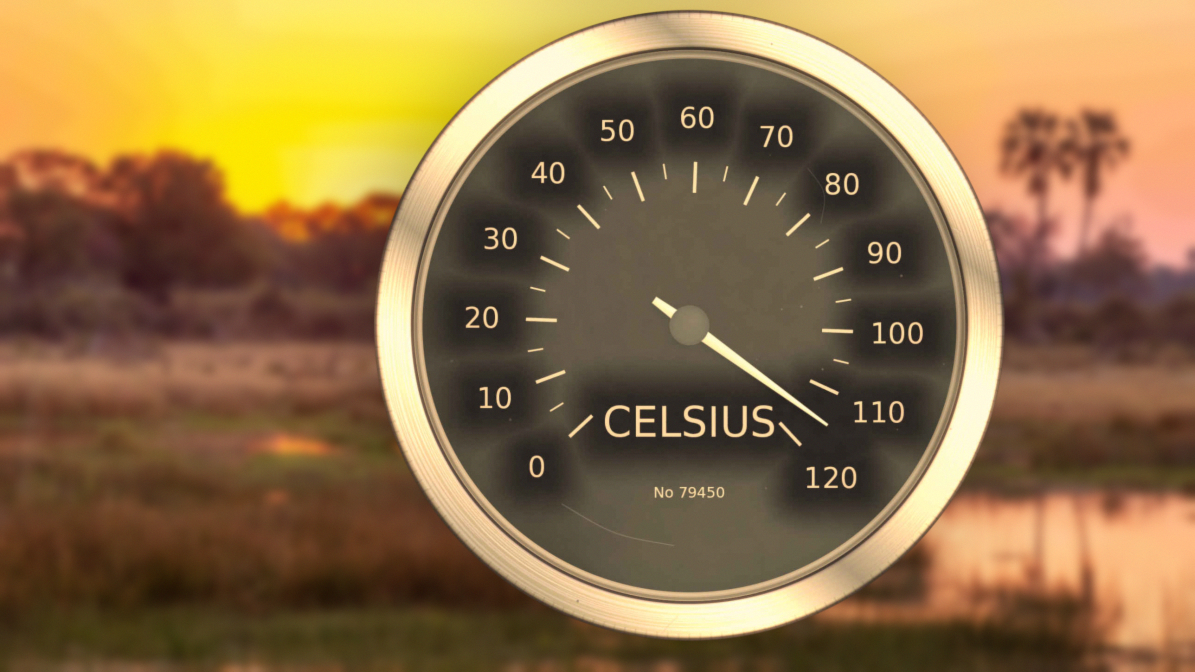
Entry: 115 °C
